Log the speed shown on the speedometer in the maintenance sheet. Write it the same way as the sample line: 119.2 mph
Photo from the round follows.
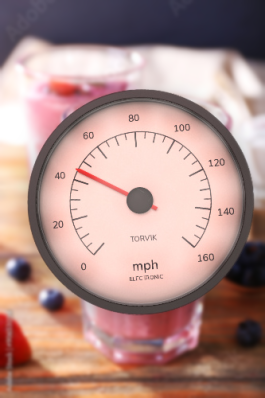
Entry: 45 mph
